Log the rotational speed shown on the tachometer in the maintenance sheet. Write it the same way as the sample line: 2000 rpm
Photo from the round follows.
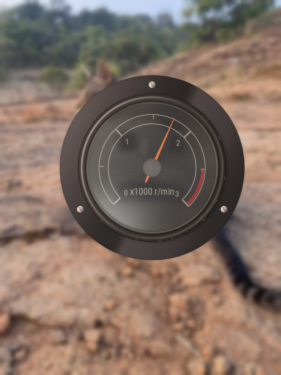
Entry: 1750 rpm
